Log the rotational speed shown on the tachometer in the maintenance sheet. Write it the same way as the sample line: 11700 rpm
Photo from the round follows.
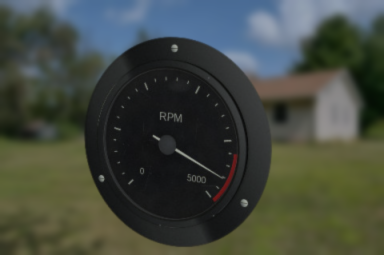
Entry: 4600 rpm
